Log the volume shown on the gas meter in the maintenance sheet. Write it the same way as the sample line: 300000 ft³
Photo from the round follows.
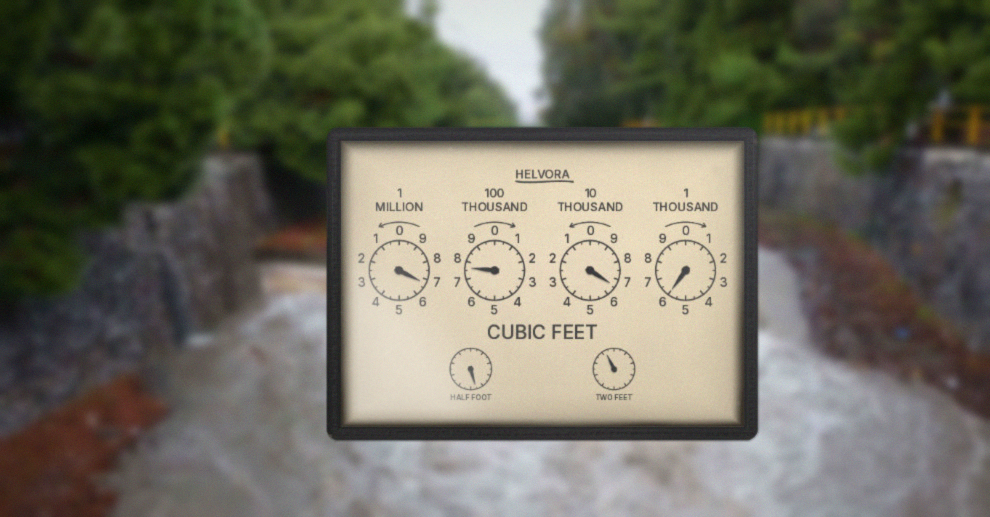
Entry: 676600 ft³
